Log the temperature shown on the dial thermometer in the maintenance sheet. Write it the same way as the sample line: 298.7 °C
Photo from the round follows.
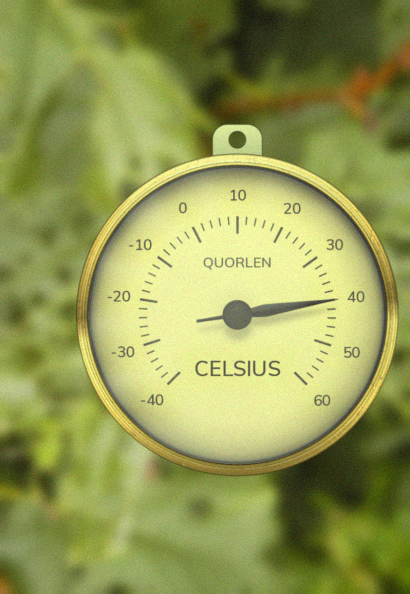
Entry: 40 °C
